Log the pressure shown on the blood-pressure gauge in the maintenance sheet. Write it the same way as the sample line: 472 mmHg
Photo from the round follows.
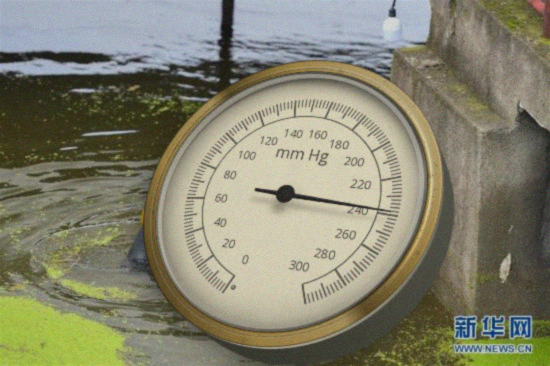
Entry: 240 mmHg
